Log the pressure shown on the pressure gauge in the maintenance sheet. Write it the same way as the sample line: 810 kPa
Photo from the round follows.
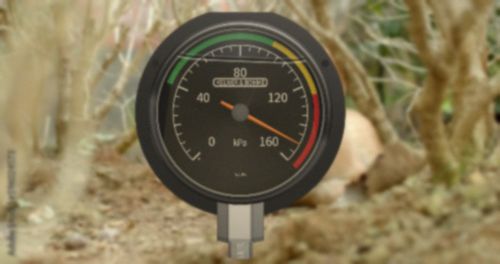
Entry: 150 kPa
